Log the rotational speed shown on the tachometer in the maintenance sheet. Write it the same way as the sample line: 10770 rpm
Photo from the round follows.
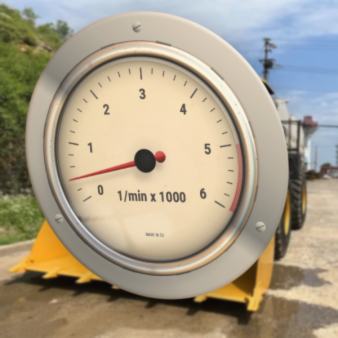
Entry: 400 rpm
